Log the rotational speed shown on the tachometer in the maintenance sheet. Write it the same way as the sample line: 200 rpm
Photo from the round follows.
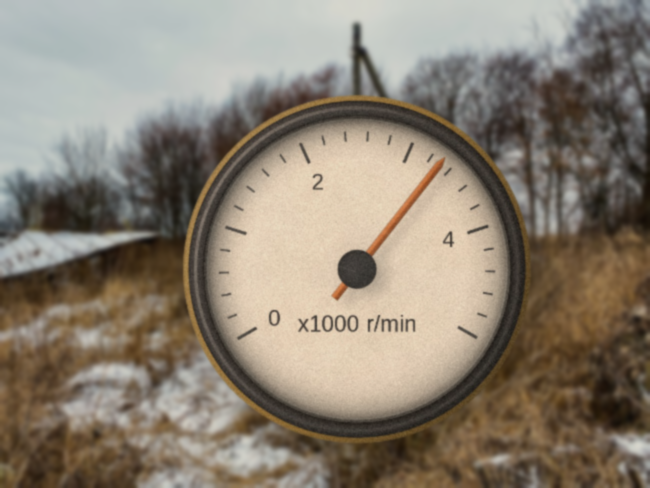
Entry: 3300 rpm
